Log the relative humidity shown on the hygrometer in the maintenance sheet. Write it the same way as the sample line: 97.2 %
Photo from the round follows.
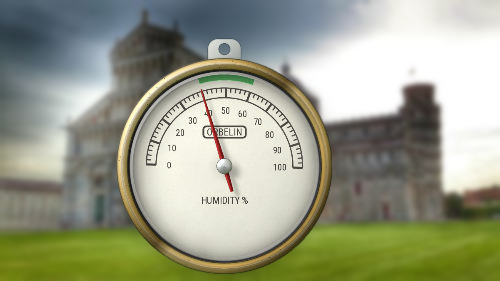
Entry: 40 %
